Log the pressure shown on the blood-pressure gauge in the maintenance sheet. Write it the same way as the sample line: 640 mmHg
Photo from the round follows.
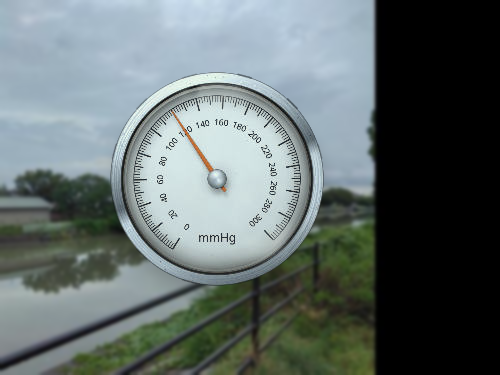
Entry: 120 mmHg
